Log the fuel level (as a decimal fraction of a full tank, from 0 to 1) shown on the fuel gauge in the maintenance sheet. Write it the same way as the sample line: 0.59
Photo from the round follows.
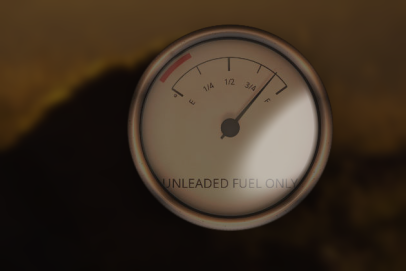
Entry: 0.875
